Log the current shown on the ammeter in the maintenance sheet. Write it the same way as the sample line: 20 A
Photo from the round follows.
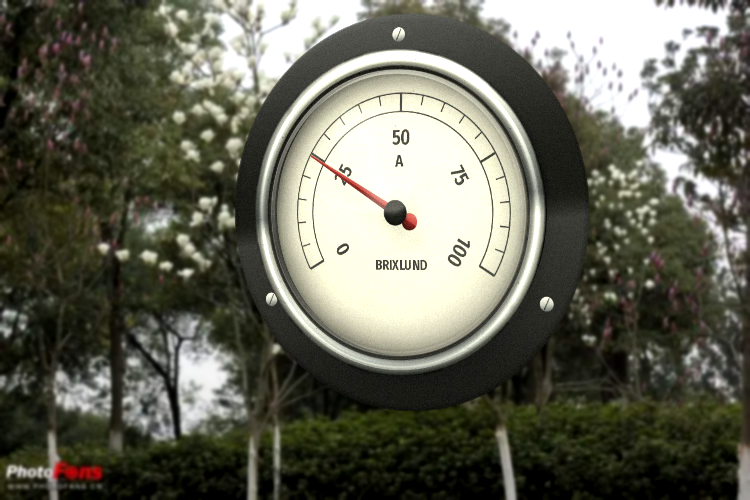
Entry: 25 A
